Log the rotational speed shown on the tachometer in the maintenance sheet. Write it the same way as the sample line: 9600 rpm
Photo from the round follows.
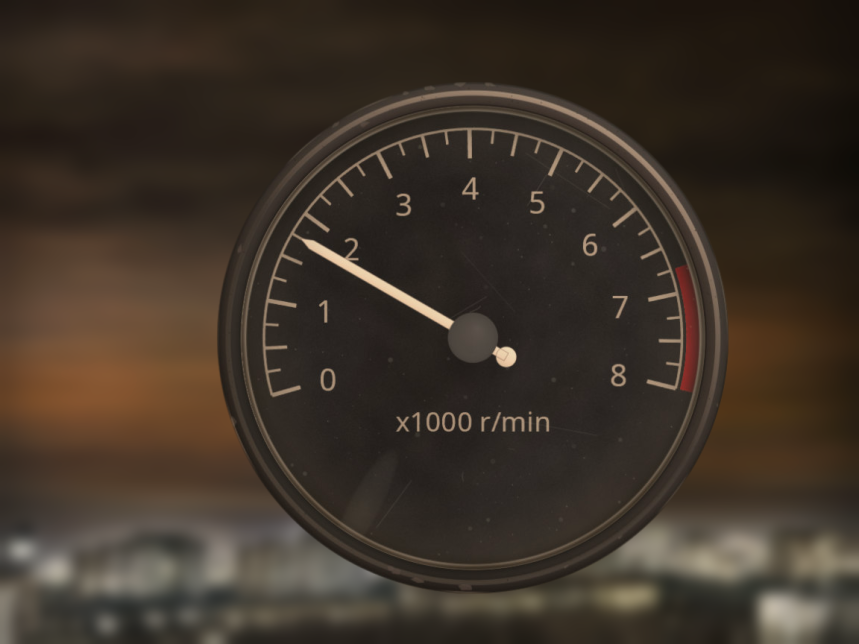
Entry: 1750 rpm
